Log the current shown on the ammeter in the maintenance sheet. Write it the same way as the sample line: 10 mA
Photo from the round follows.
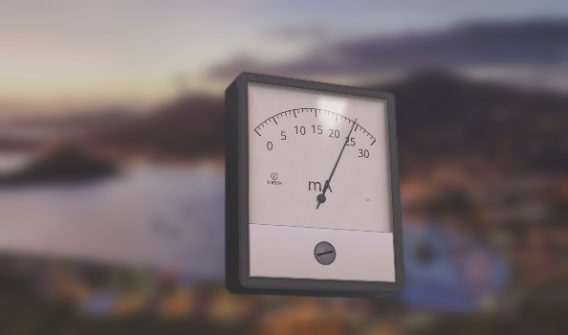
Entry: 24 mA
